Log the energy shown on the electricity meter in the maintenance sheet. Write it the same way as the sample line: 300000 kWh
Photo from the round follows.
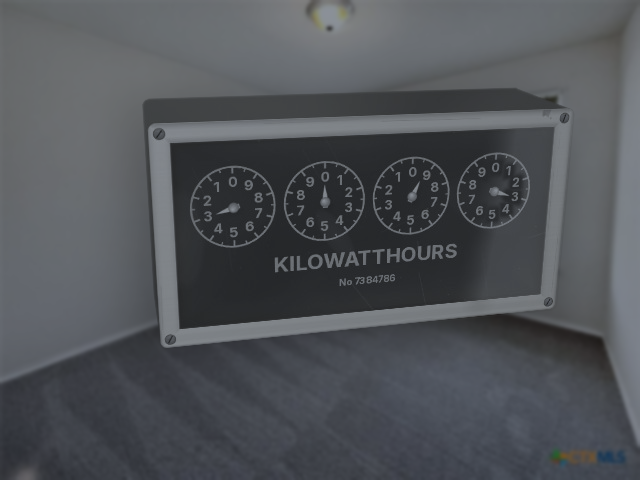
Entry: 2993 kWh
